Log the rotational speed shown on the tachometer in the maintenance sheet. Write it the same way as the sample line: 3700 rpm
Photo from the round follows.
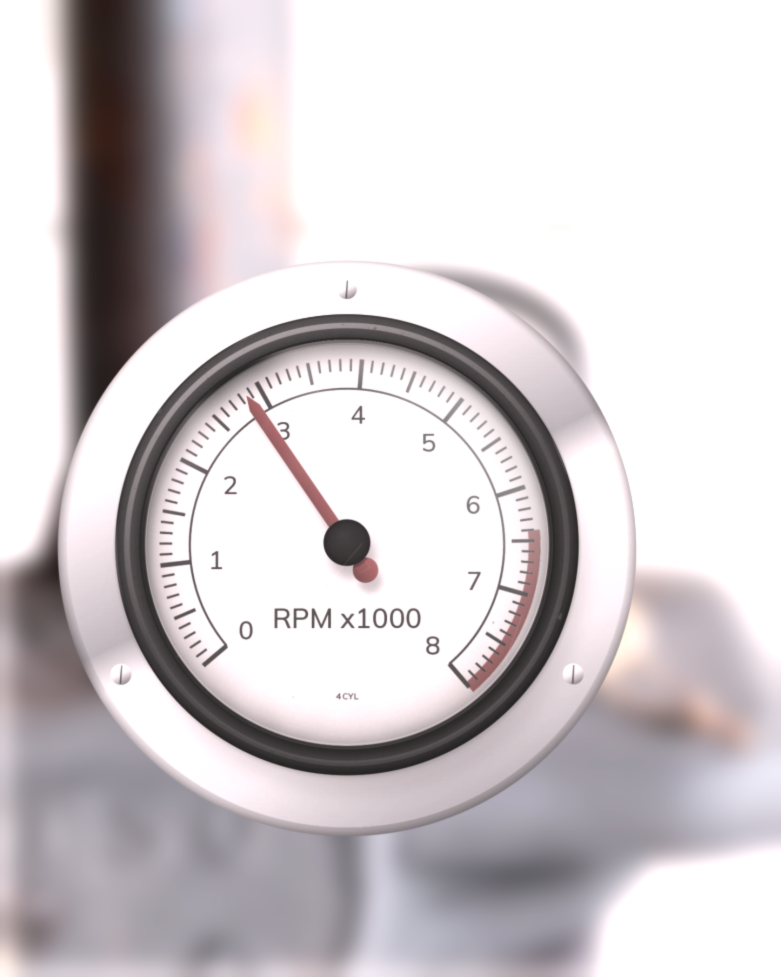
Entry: 2850 rpm
